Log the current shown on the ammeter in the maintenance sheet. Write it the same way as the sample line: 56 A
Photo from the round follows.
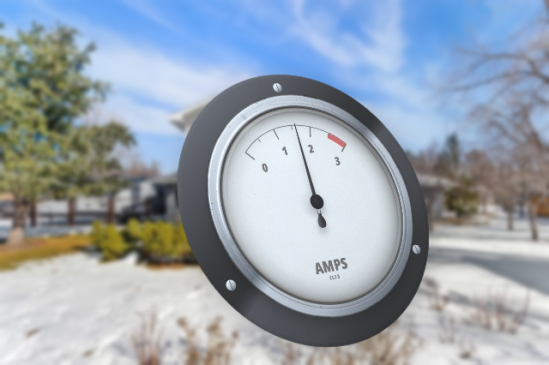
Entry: 1.5 A
